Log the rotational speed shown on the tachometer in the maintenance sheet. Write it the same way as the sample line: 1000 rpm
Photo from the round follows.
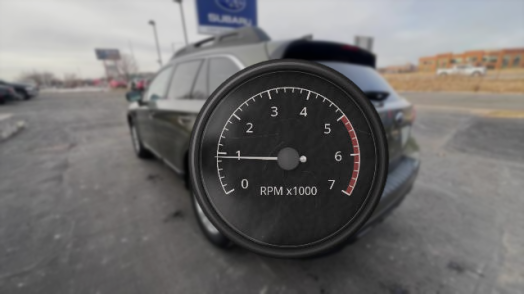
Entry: 900 rpm
